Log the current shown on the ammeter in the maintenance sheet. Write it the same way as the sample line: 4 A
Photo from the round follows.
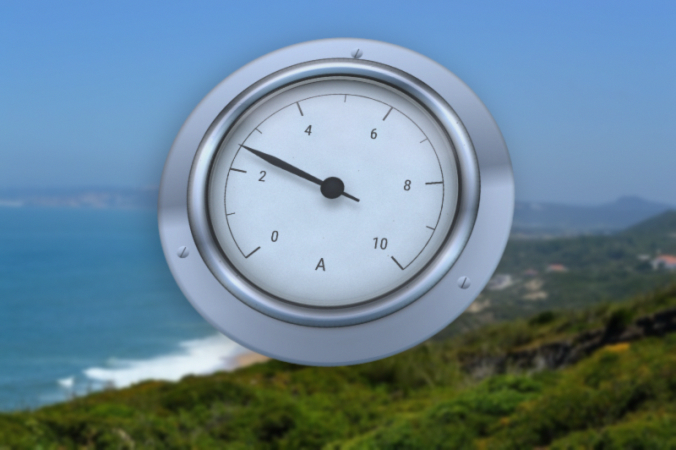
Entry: 2.5 A
